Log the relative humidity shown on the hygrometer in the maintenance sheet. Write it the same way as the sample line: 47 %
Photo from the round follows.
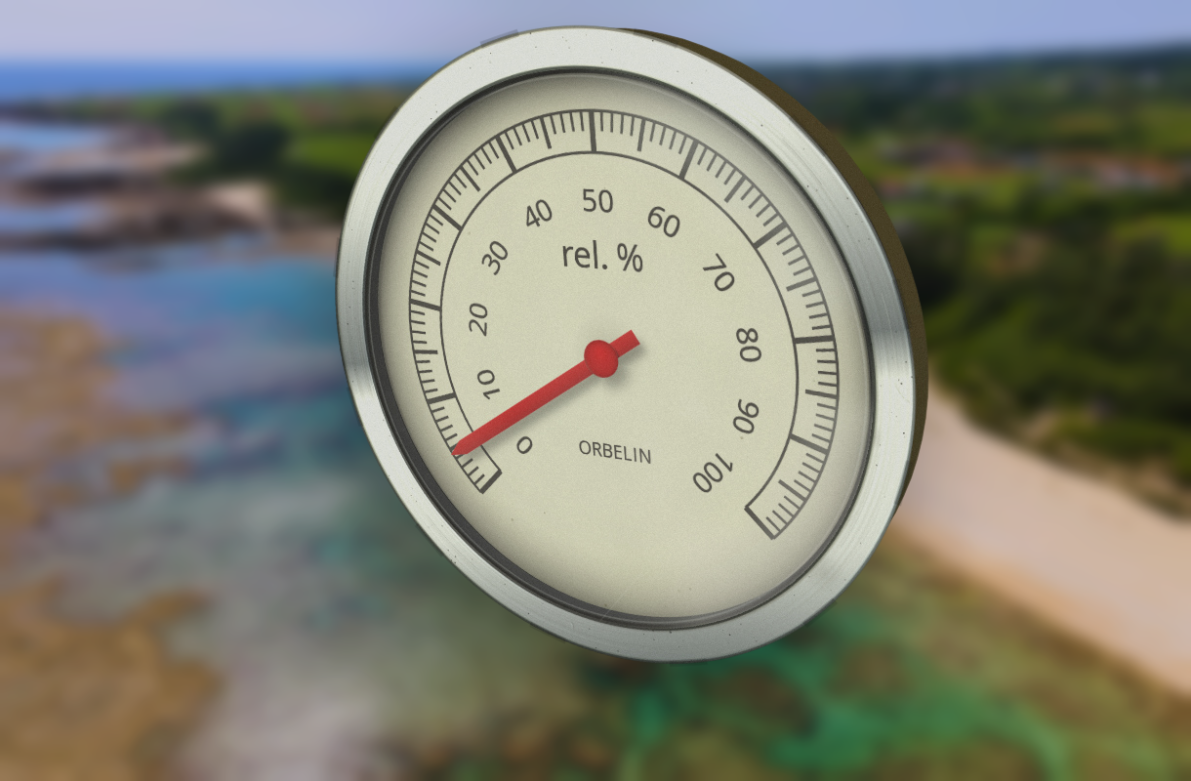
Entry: 4.5 %
